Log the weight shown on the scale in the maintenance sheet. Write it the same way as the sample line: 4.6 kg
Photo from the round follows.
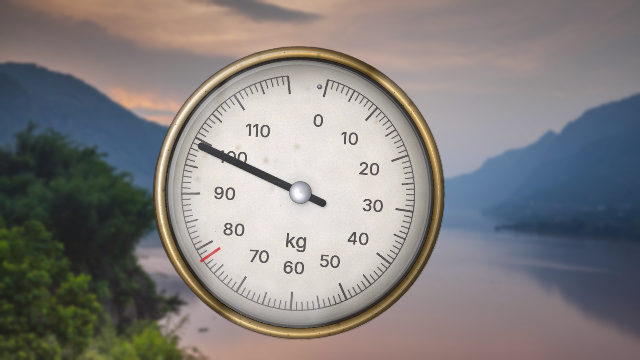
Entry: 99 kg
